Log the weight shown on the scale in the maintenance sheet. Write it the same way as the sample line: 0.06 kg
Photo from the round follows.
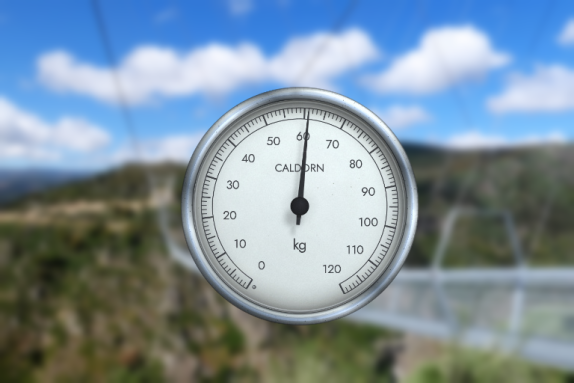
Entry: 61 kg
